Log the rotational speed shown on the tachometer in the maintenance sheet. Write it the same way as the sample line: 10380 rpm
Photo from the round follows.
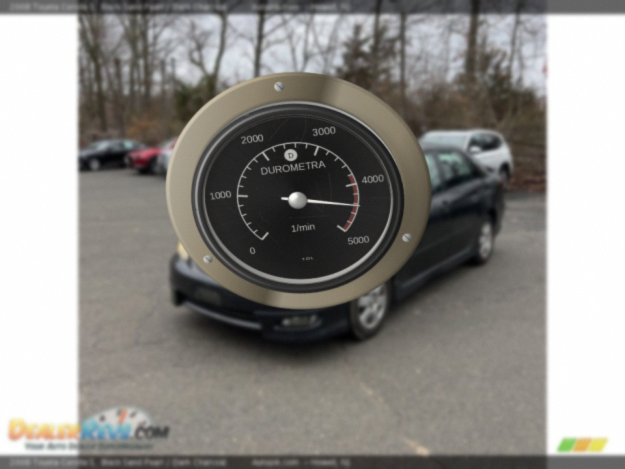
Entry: 4400 rpm
